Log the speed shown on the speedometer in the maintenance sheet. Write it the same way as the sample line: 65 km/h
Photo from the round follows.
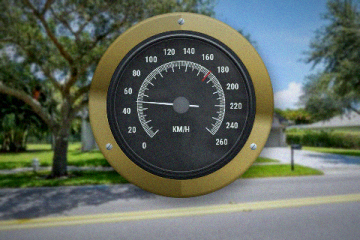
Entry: 50 km/h
